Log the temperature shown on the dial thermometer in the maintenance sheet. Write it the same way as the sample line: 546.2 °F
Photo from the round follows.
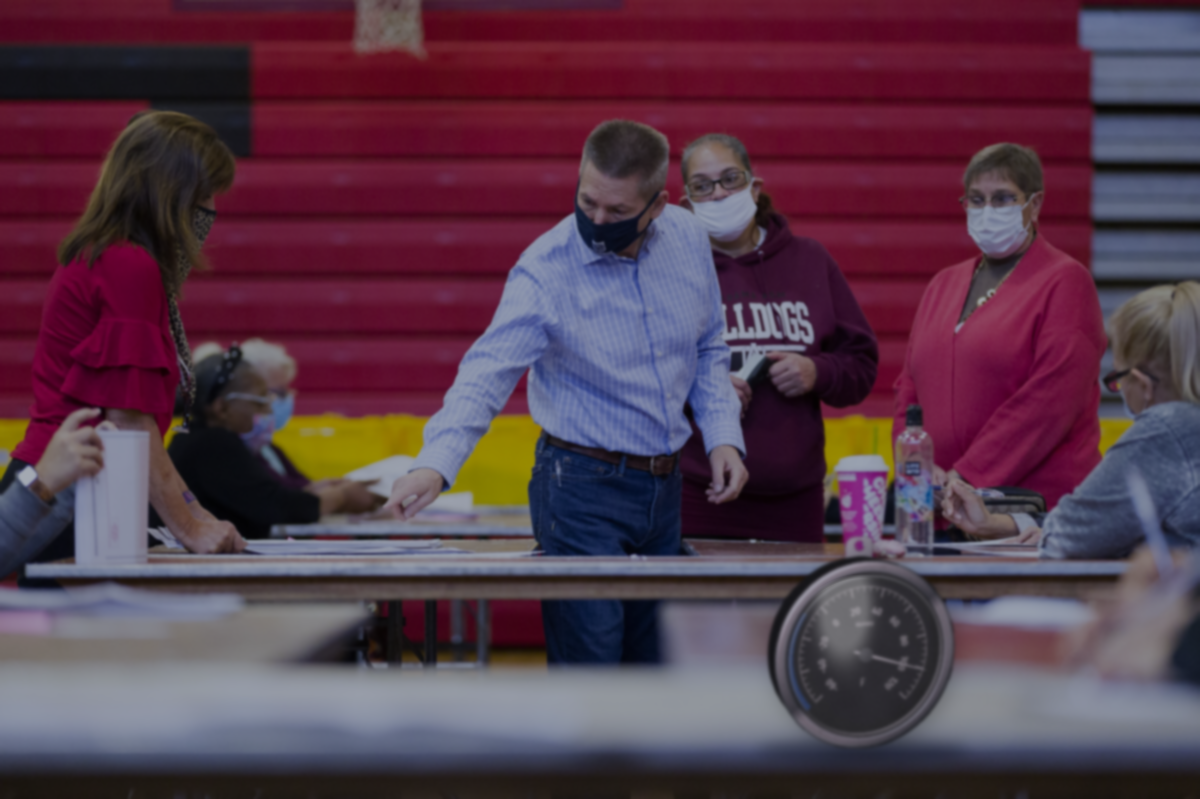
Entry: 100 °F
